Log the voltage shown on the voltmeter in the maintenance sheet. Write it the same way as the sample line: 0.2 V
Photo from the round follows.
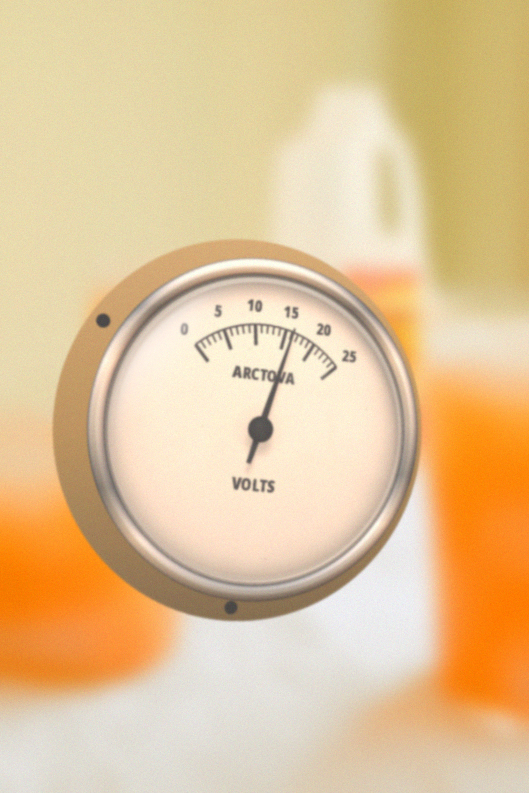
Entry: 16 V
